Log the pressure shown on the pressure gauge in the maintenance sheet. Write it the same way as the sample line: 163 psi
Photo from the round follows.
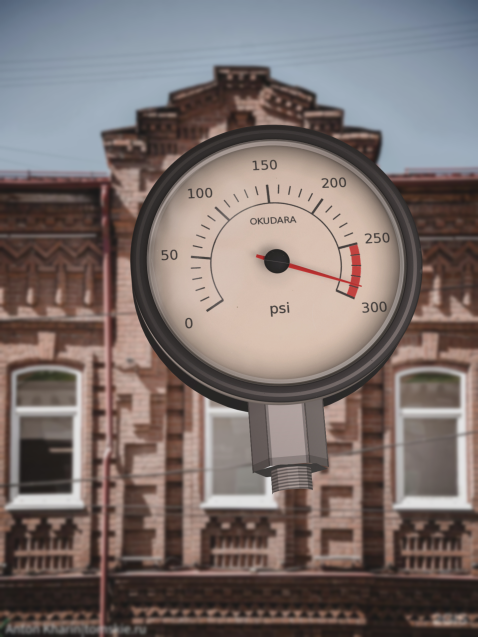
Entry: 290 psi
